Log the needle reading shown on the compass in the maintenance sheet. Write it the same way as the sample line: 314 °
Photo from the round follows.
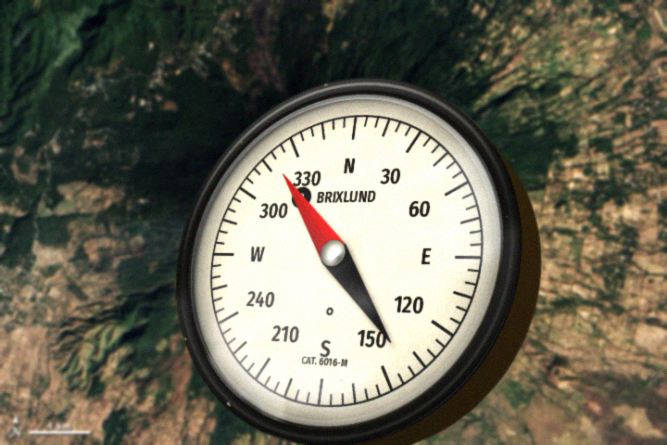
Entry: 320 °
